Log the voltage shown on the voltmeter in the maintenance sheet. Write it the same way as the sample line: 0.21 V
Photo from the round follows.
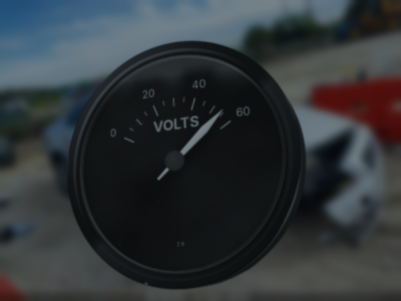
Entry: 55 V
